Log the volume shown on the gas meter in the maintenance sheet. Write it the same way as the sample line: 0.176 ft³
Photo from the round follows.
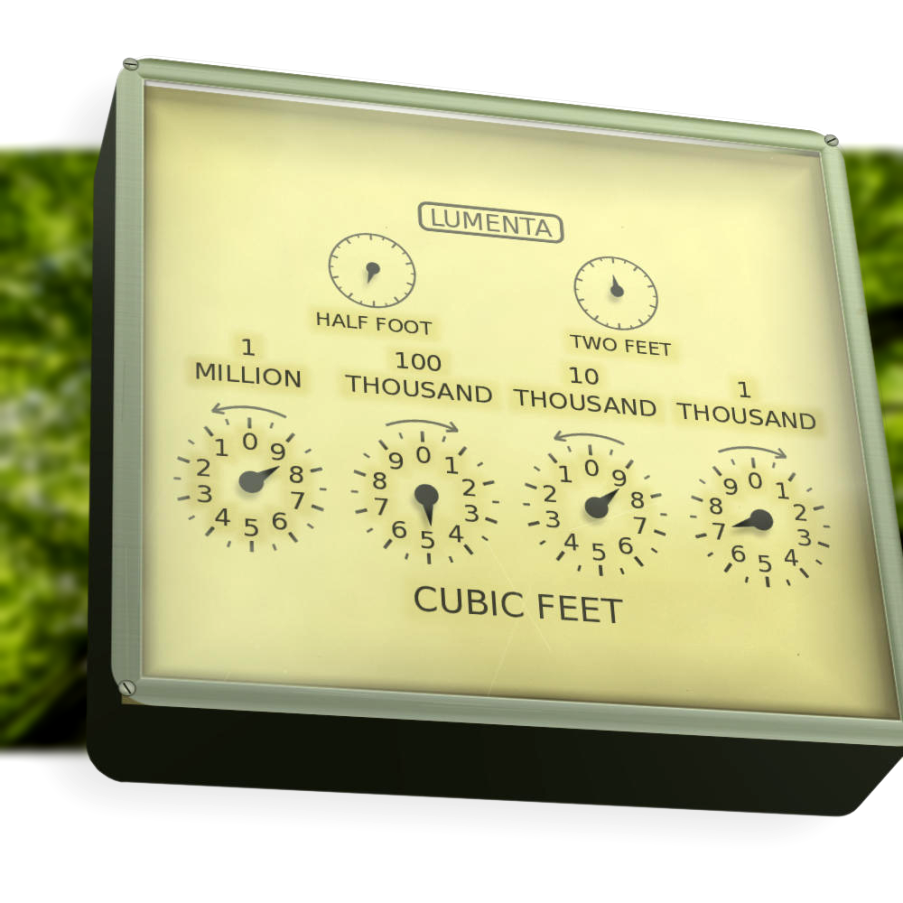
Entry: 848700 ft³
